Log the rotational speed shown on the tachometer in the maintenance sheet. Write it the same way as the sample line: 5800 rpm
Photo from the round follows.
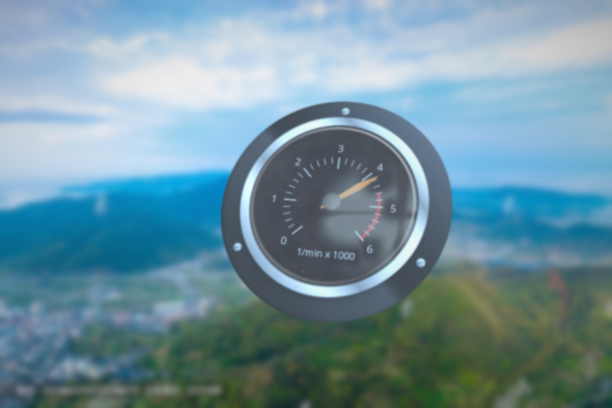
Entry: 4200 rpm
